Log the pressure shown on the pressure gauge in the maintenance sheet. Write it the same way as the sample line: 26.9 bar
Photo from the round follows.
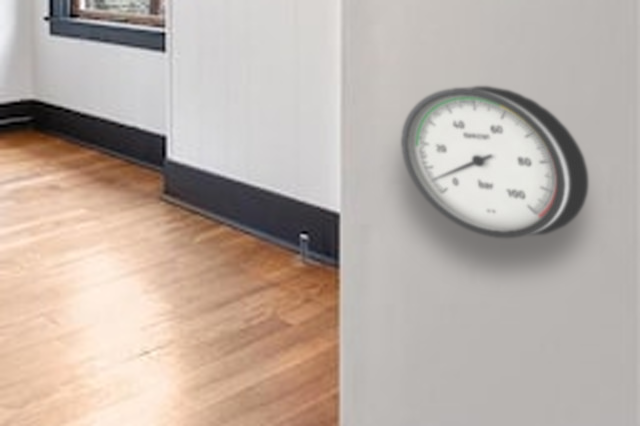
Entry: 5 bar
